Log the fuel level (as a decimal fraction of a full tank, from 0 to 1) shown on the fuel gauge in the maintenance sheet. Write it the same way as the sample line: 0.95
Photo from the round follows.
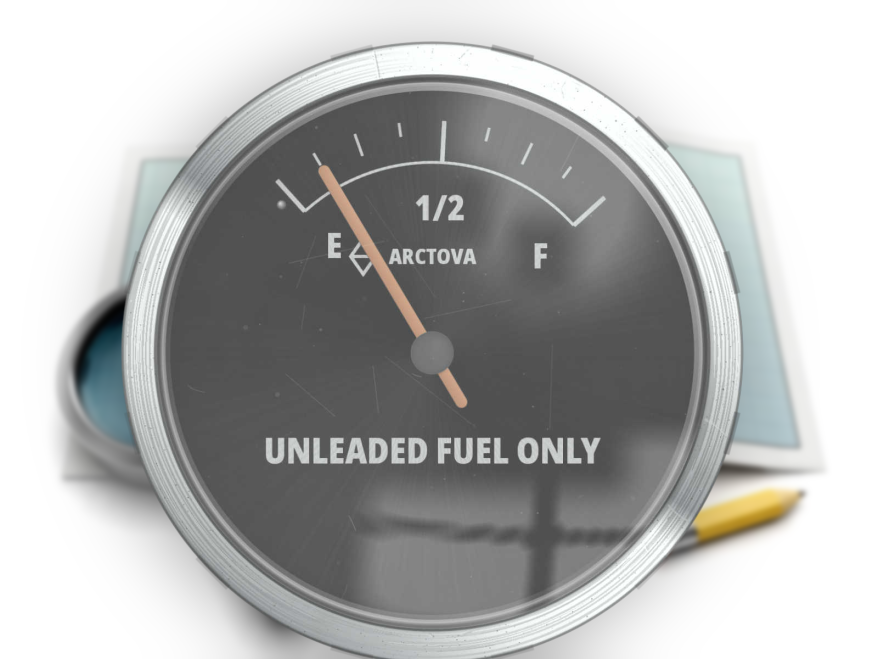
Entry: 0.125
